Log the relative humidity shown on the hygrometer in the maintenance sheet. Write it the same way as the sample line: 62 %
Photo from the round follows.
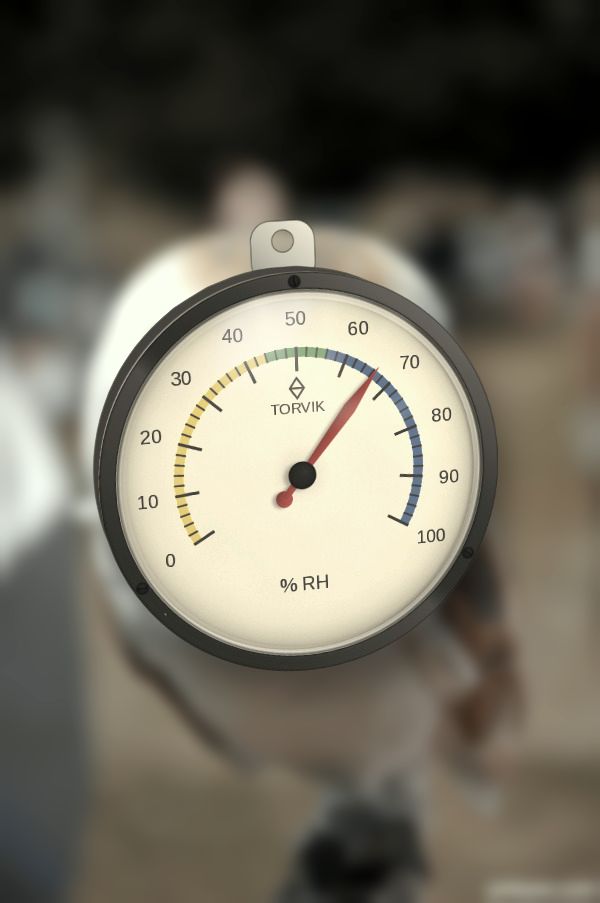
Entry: 66 %
